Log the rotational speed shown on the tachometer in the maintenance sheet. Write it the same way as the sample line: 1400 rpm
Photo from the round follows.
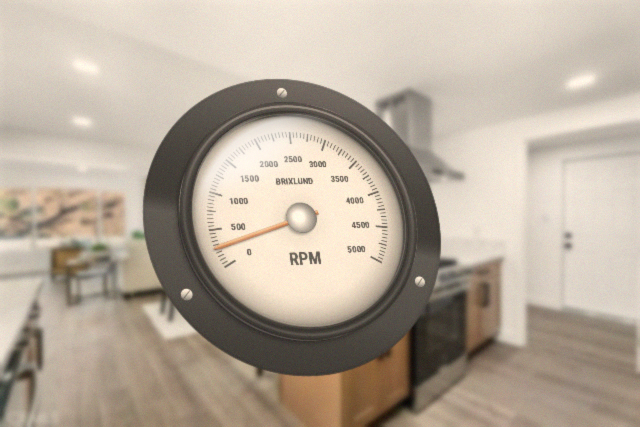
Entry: 250 rpm
